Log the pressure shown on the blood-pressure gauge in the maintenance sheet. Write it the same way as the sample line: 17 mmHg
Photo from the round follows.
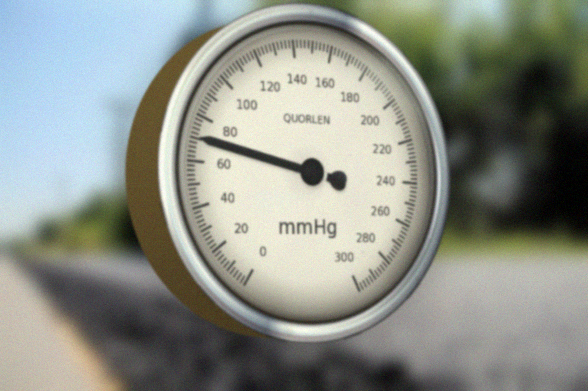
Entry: 70 mmHg
